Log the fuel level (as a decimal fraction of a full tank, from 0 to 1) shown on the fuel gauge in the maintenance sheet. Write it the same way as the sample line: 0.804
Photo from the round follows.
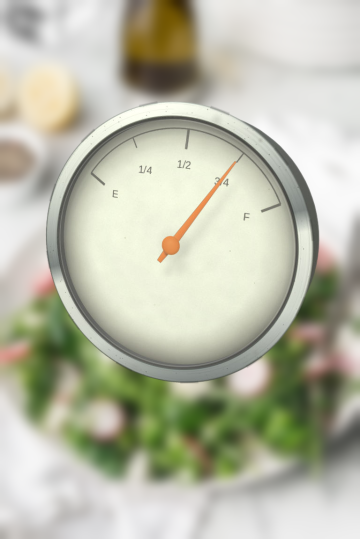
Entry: 0.75
